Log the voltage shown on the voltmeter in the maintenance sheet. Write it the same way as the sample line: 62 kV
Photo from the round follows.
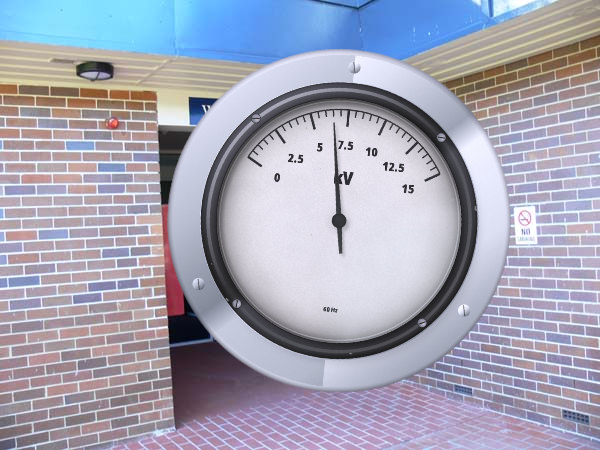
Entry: 6.5 kV
